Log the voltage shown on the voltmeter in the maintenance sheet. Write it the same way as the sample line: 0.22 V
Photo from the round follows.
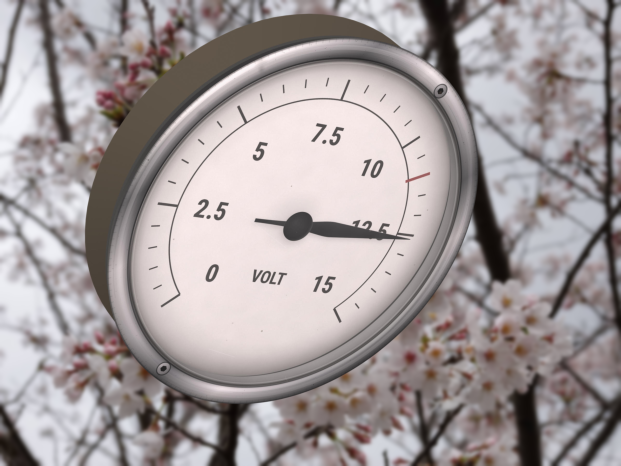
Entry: 12.5 V
